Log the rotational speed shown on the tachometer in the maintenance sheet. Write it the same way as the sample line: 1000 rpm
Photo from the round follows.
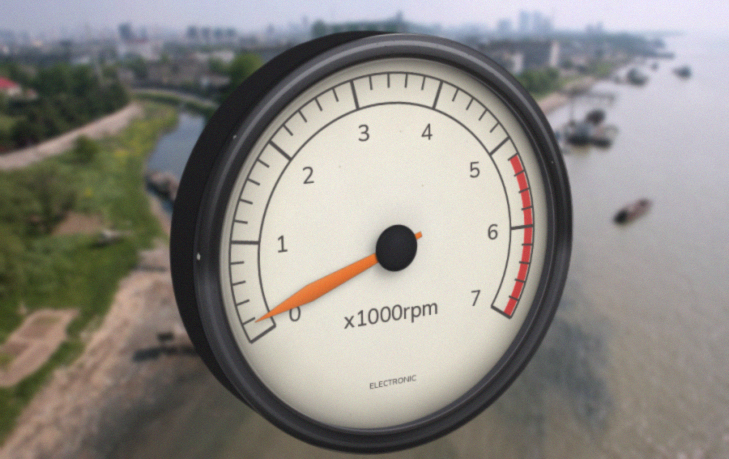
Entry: 200 rpm
